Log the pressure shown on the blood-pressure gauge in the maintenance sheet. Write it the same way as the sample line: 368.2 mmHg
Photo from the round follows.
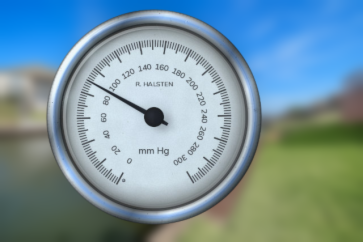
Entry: 90 mmHg
